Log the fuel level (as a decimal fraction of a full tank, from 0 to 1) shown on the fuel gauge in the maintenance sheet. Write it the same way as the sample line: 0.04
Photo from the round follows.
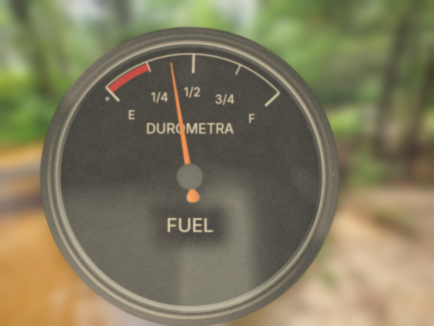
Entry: 0.375
